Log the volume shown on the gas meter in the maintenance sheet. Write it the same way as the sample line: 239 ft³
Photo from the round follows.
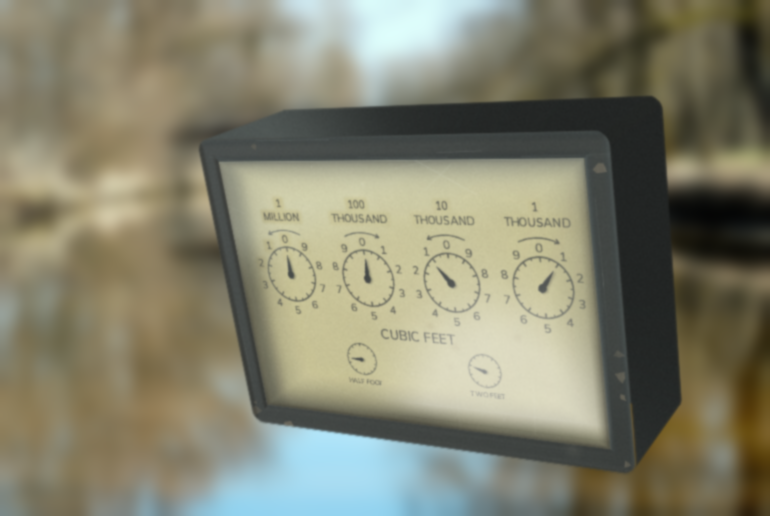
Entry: 1100 ft³
